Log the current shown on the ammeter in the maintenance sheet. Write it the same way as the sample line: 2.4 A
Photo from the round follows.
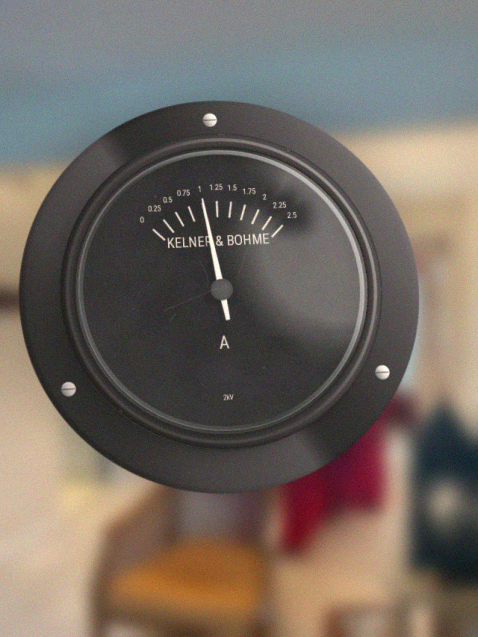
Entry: 1 A
